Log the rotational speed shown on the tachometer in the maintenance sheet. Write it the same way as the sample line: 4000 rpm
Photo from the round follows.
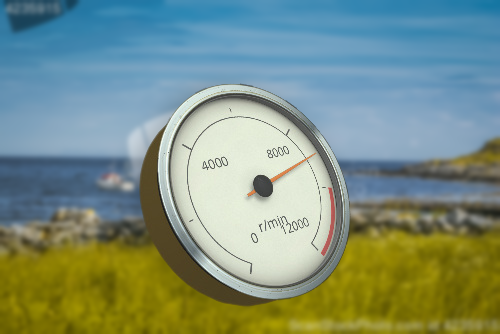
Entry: 9000 rpm
